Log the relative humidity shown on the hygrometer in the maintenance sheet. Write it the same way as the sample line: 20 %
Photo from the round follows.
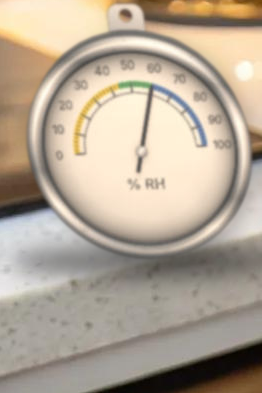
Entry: 60 %
